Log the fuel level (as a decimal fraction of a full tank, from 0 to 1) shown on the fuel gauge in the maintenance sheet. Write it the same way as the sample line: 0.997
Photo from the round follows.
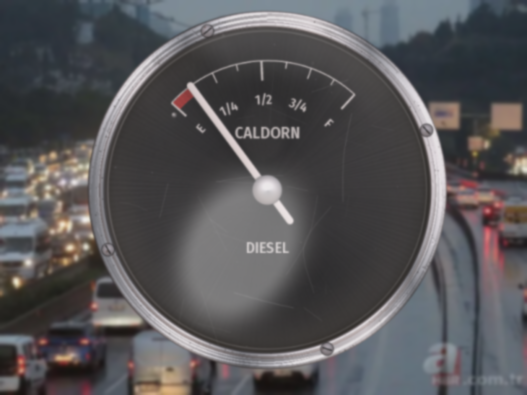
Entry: 0.125
